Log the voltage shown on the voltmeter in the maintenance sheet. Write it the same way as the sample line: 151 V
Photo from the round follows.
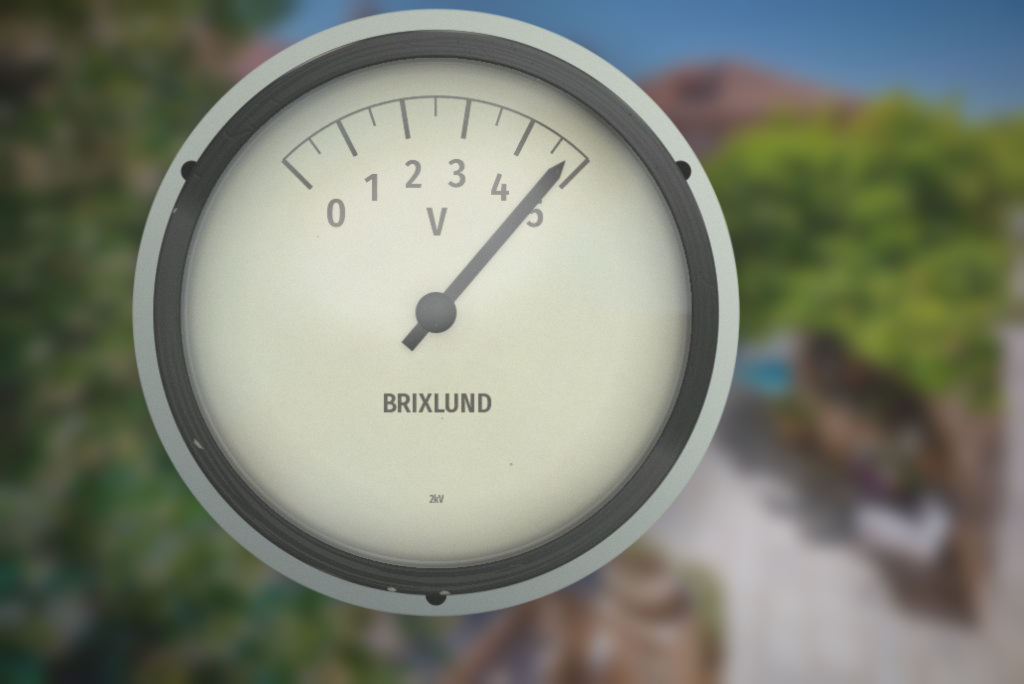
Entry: 4.75 V
